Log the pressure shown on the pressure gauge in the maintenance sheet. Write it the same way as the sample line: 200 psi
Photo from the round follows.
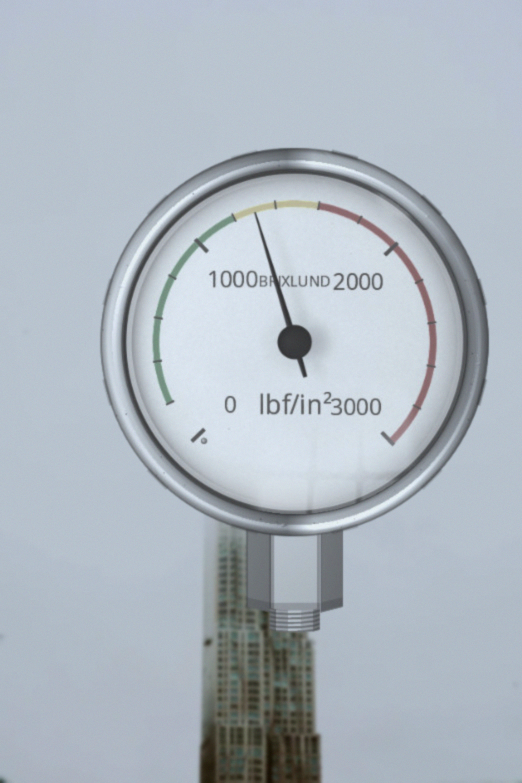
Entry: 1300 psi
